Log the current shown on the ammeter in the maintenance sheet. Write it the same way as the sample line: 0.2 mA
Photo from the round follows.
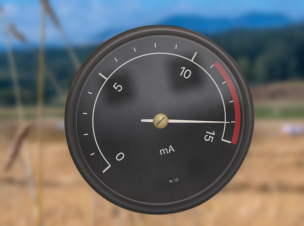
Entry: 14 mA
